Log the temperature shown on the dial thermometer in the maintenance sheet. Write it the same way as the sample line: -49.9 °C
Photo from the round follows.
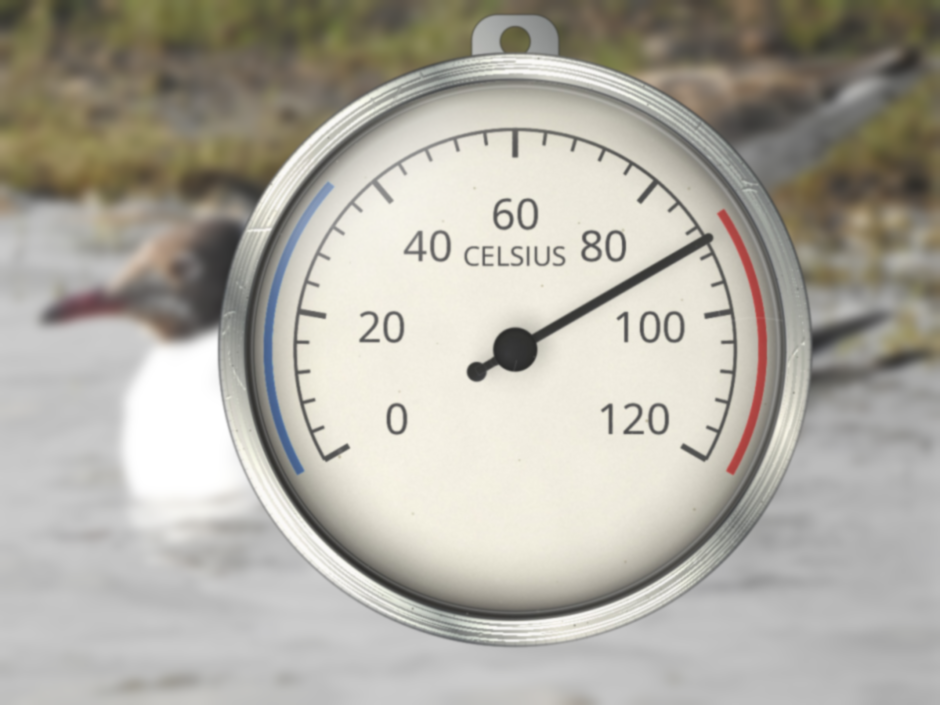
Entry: 90 °C
